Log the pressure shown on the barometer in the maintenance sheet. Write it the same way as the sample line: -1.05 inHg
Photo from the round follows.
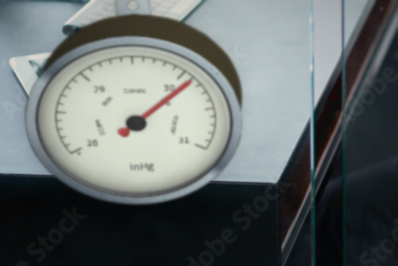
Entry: 30.1 inHg
